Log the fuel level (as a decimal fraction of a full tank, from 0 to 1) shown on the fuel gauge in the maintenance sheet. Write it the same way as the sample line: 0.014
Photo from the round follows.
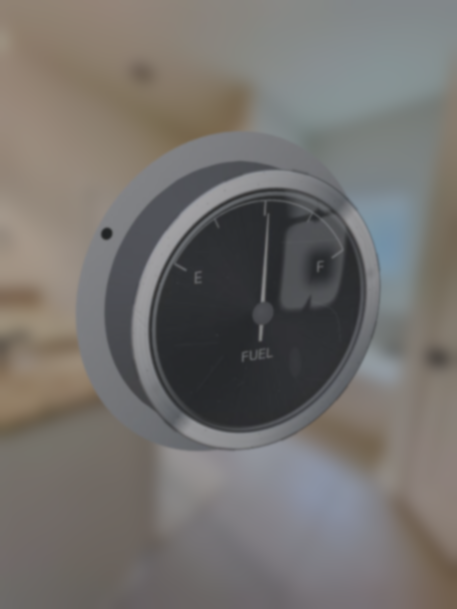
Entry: 0.5
